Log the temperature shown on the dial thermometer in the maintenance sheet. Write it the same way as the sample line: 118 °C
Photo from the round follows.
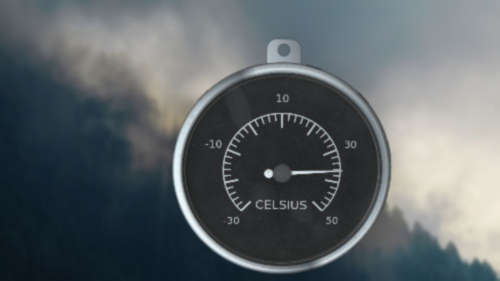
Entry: 36 °C
